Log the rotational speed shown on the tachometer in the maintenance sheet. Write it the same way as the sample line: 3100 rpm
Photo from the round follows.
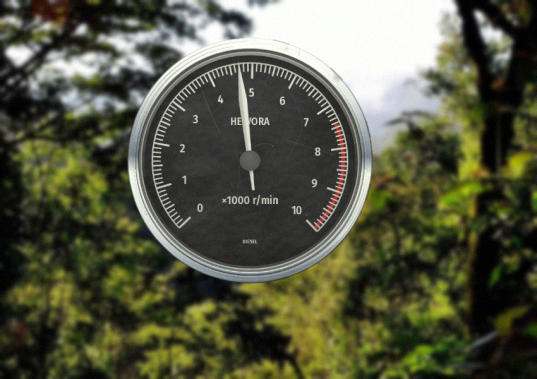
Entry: 4700 rpm
